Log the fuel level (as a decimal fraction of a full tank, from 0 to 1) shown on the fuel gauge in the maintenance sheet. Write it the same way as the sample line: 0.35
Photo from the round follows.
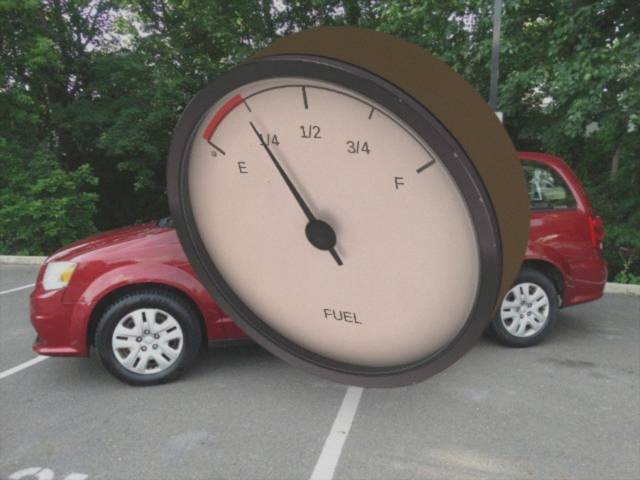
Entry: 0.25
